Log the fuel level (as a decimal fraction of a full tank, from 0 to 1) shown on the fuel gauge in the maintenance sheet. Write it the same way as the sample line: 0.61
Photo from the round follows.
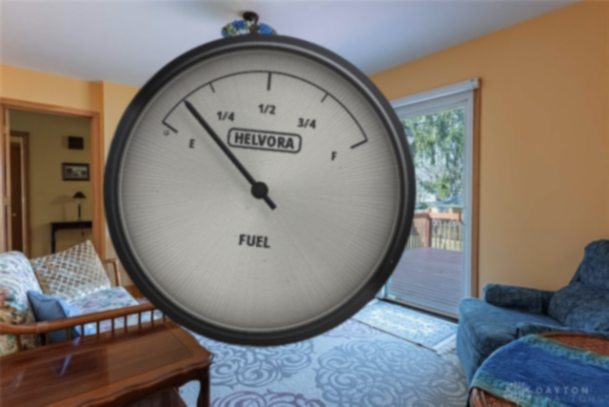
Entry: 0.125
